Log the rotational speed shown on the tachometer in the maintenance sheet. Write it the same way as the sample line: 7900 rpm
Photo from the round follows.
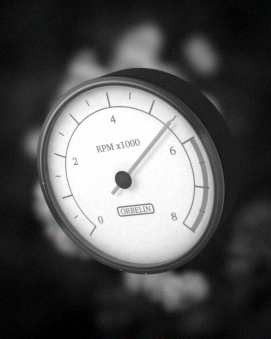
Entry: 5500 rpm
